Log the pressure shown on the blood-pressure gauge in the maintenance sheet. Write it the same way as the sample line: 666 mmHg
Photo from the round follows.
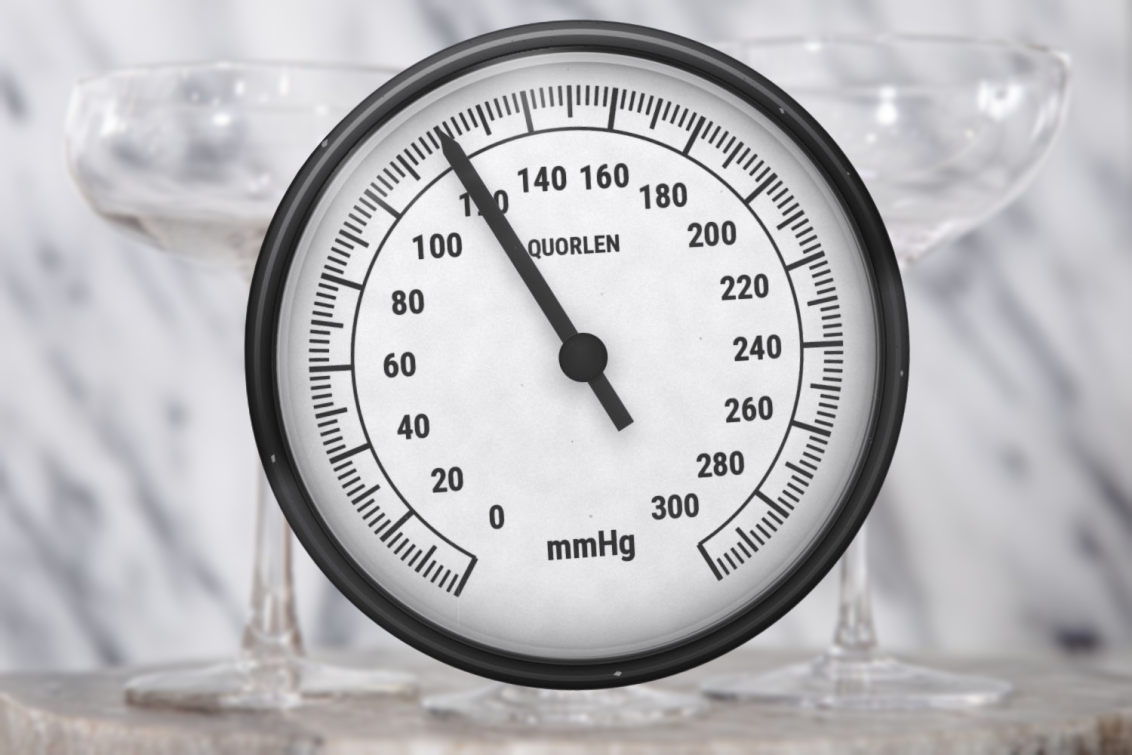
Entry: 120 mmHg
